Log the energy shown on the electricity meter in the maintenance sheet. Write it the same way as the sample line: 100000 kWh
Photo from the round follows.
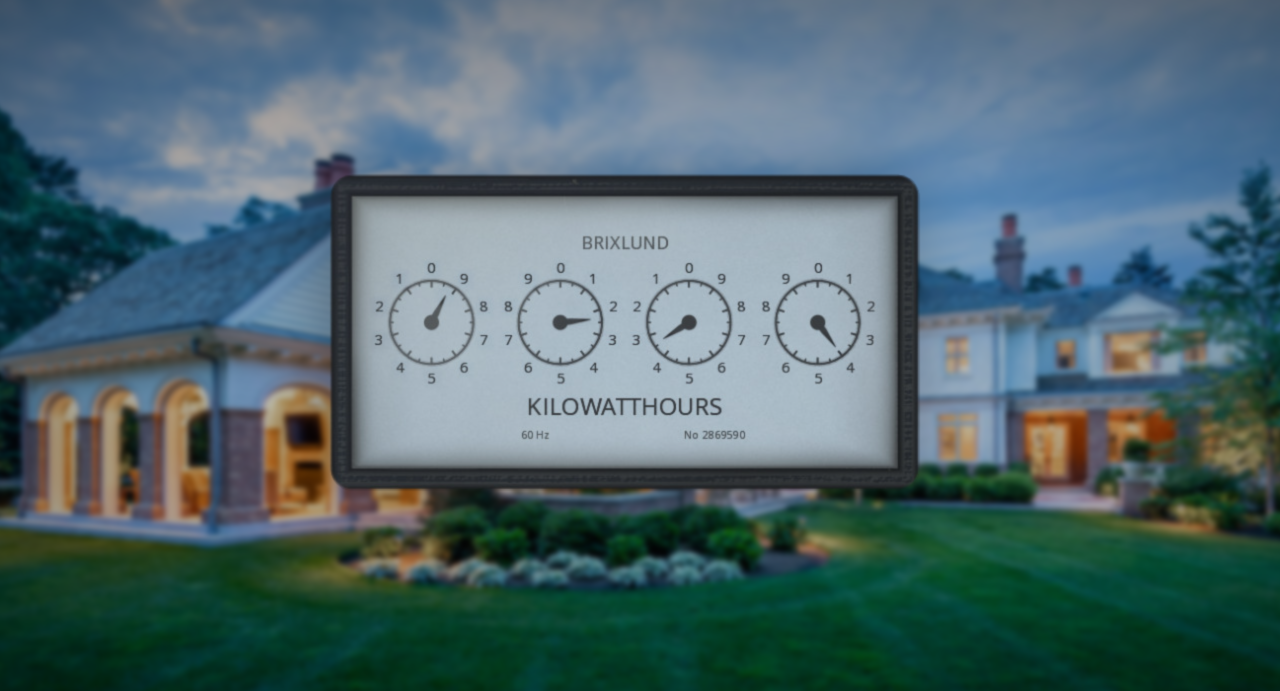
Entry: 9234 kWh
